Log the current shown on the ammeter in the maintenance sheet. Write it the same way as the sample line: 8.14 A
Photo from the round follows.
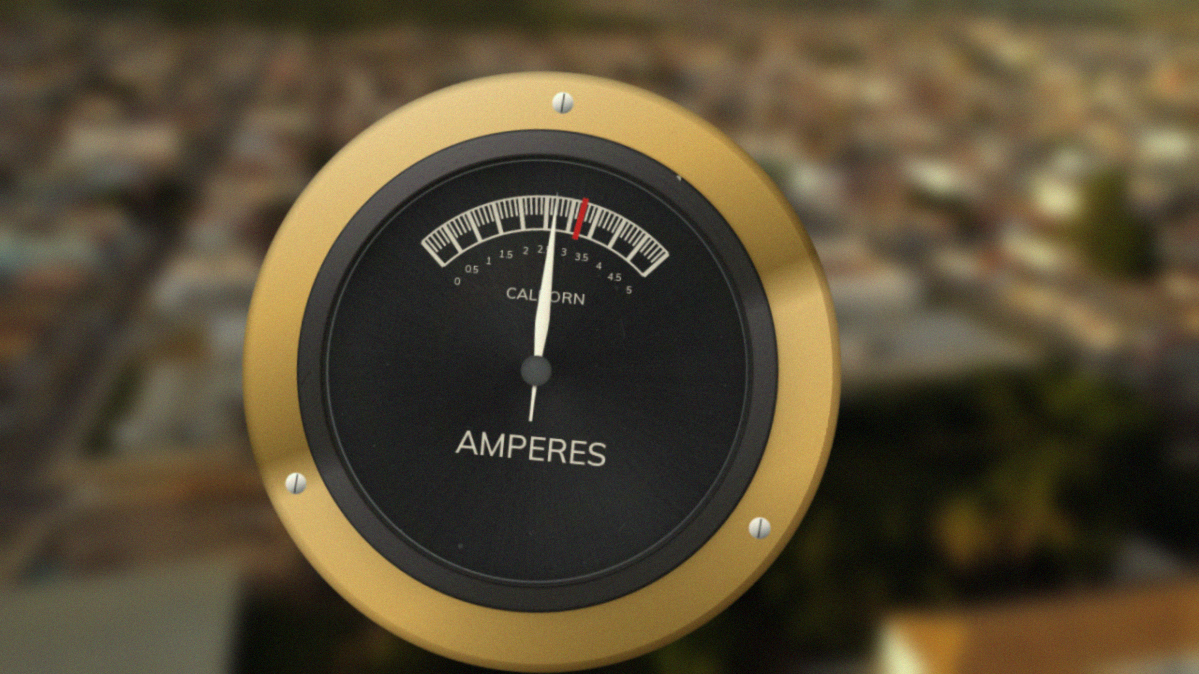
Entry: 2.7 A
